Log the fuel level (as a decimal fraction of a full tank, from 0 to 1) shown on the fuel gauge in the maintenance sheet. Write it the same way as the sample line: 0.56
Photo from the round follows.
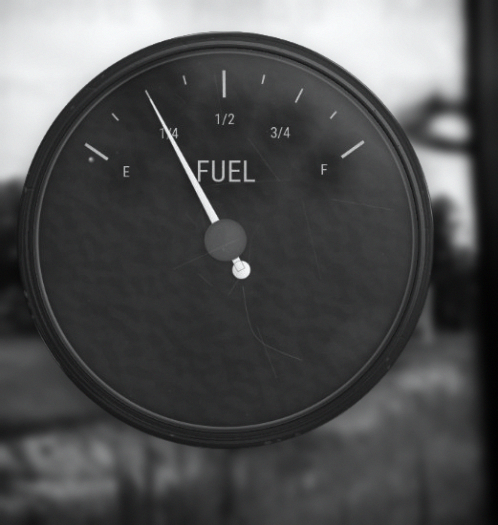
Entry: 0.25
